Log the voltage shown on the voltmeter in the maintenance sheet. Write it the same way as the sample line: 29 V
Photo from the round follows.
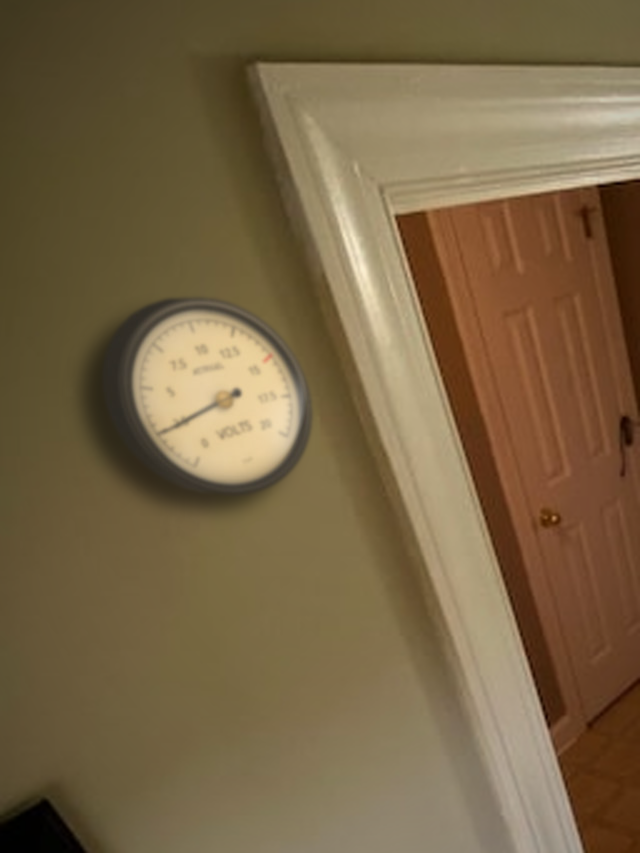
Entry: 2.5 V
